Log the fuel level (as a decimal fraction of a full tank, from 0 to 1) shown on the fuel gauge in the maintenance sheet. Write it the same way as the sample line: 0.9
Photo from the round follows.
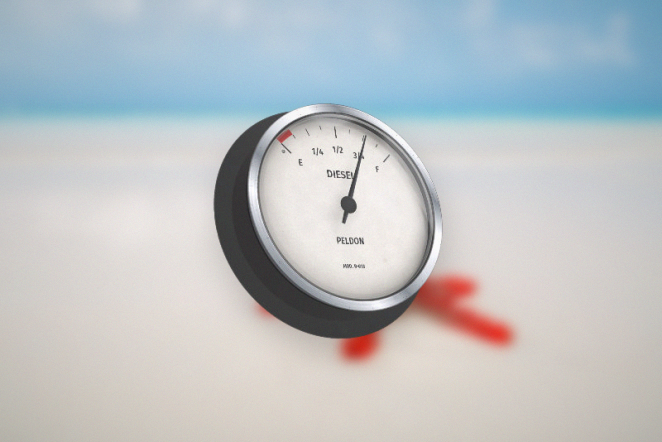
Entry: 0.75
